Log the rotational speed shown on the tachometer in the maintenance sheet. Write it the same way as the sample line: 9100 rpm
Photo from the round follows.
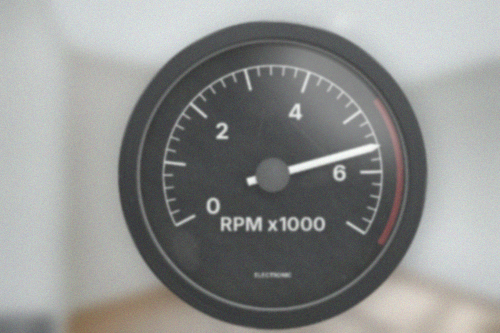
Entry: 5600 rpm
